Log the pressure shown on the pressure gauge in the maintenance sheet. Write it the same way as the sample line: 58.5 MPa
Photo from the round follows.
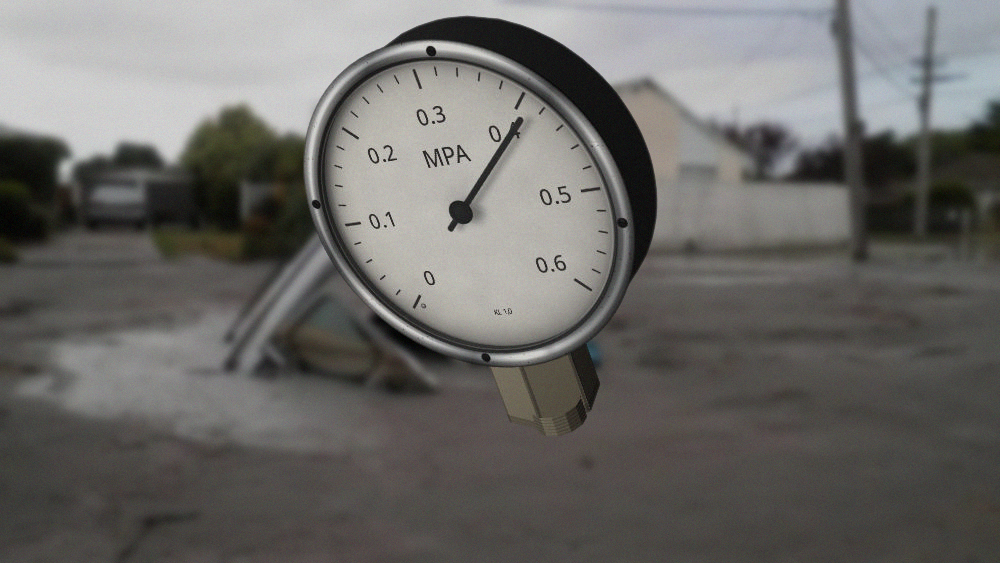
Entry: 0.41 MPa
